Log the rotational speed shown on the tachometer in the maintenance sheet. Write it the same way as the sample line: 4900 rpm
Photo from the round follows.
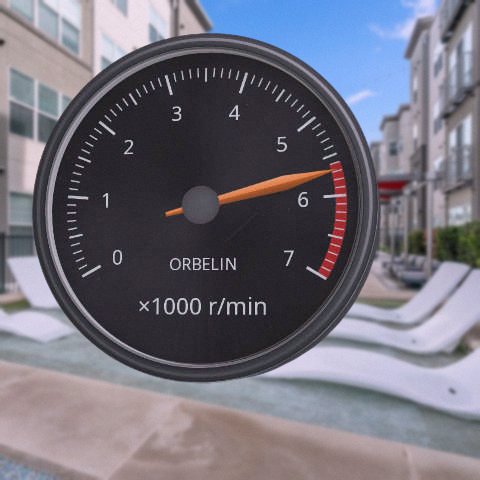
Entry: 5700 rpm
